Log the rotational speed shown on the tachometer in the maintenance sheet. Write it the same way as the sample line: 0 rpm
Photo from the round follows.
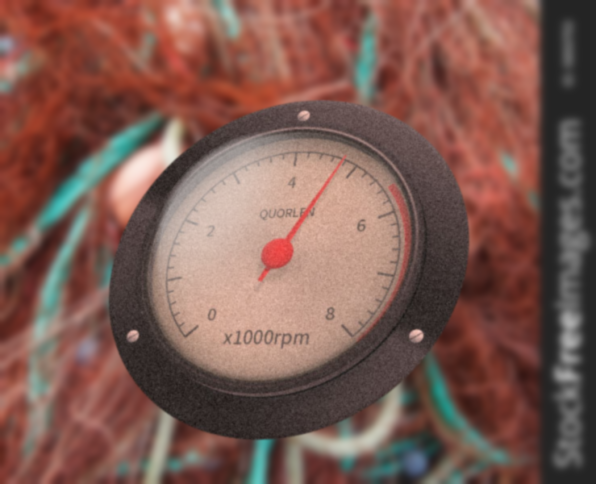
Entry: 4800 rpm
